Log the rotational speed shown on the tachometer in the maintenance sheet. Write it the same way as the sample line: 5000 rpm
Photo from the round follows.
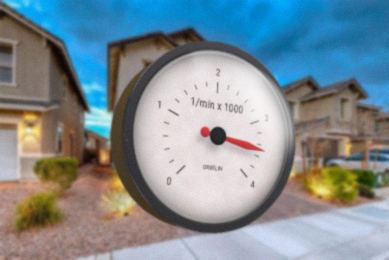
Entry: 3500 rpm
